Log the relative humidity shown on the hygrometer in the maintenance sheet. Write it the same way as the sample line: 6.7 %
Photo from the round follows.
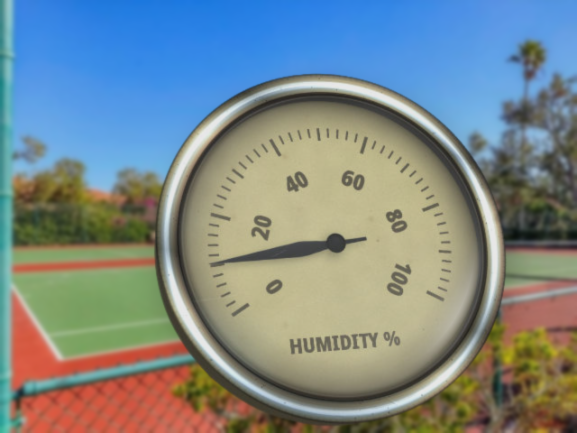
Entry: 10 %
